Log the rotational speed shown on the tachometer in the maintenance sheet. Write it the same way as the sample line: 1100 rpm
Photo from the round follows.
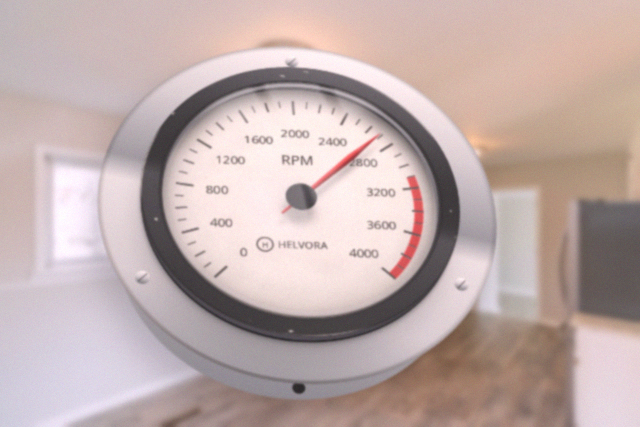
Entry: 2700 rpm
